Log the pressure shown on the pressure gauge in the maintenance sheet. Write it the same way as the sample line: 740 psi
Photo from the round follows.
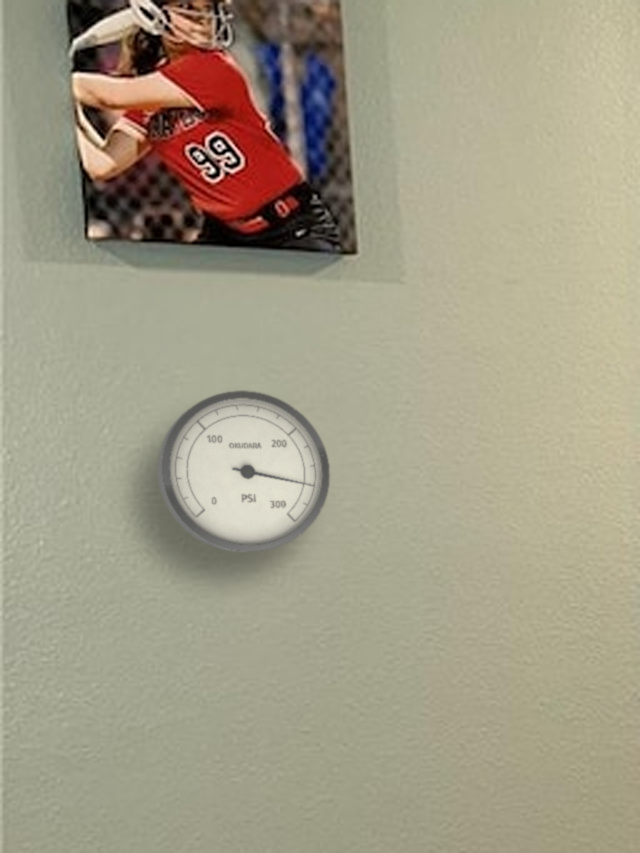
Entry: 260 psi
